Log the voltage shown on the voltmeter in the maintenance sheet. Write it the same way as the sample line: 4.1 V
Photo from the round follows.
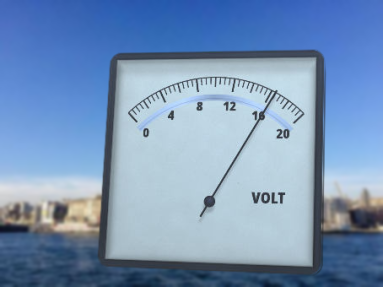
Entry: 16.5 V
